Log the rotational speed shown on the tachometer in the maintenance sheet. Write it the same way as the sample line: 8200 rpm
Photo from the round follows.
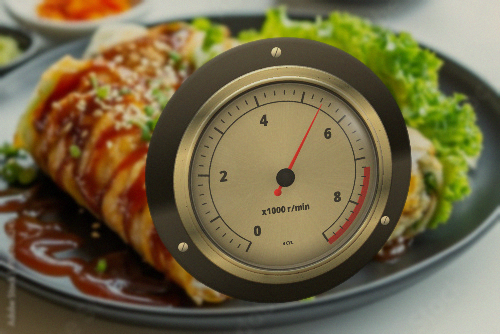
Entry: 5400 rpm
